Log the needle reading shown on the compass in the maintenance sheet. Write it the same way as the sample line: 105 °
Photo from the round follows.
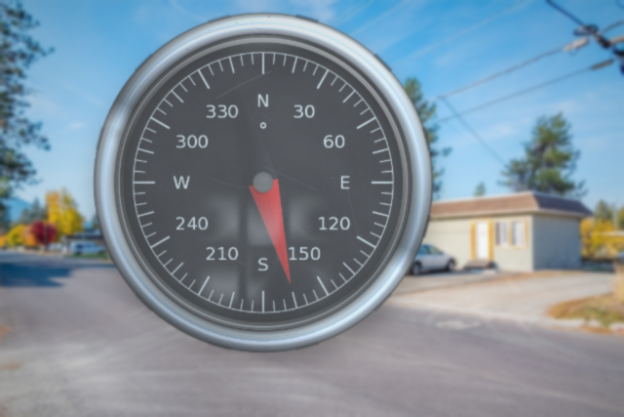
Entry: 165 °
